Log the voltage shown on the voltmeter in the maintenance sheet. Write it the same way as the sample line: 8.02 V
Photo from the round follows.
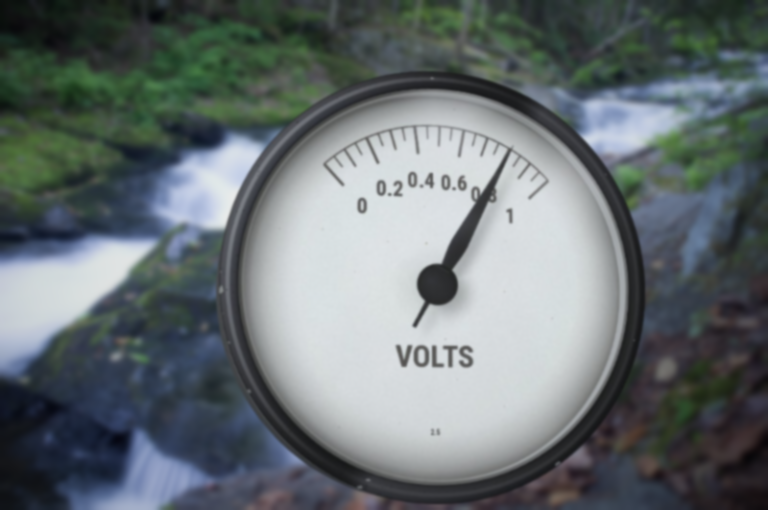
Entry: 0.8 V
